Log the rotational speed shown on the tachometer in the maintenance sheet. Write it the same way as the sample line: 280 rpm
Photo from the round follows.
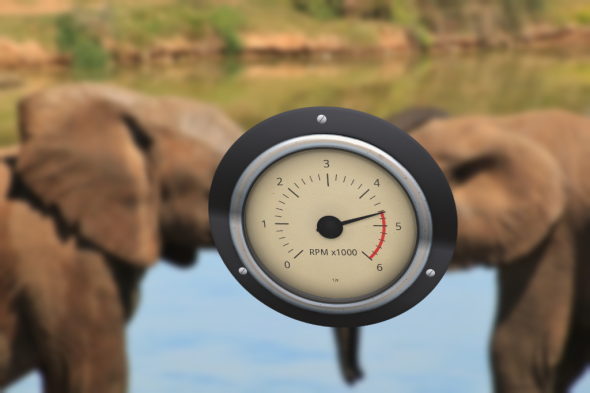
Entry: 4600 rpm
